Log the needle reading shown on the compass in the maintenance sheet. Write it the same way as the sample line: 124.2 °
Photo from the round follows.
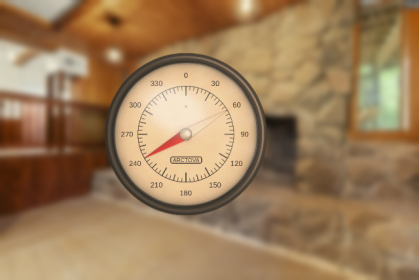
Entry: 240 °
